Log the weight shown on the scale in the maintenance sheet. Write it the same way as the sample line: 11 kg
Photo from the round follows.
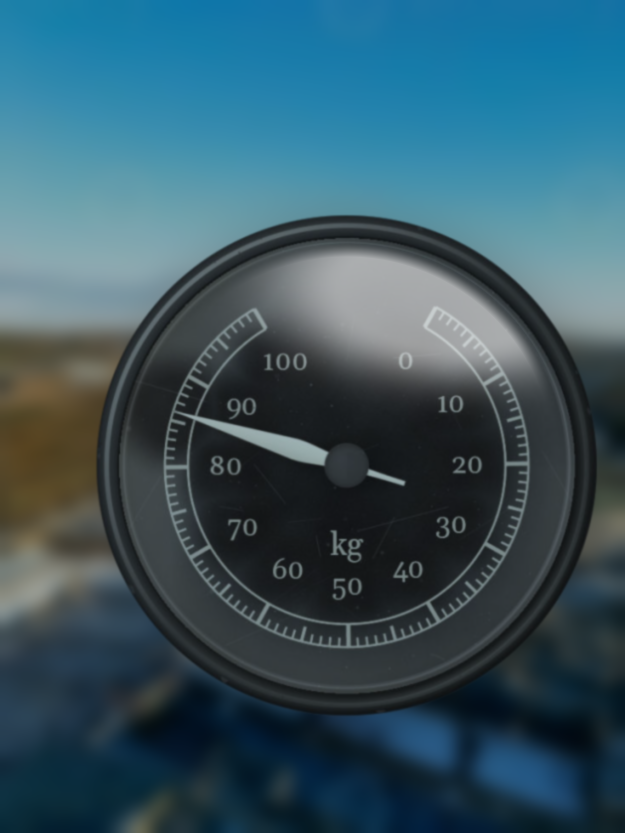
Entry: 86 kg
